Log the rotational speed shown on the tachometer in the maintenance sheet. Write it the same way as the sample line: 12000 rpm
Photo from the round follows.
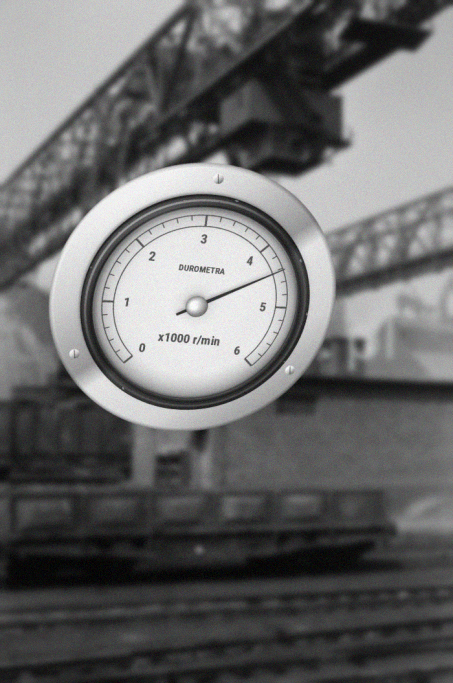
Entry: 4400 rpm
